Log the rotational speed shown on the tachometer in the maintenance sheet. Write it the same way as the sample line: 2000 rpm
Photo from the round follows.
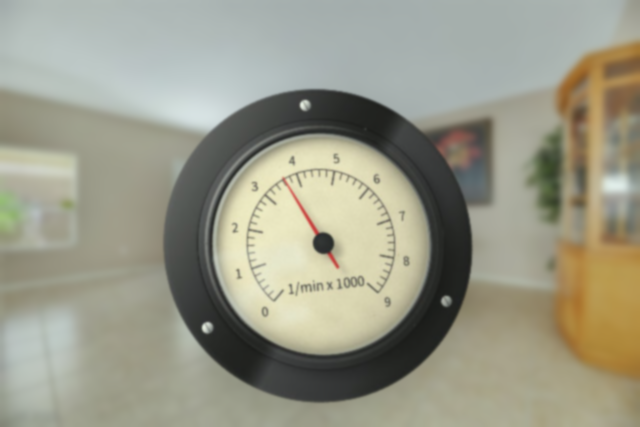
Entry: 3600 rpm
